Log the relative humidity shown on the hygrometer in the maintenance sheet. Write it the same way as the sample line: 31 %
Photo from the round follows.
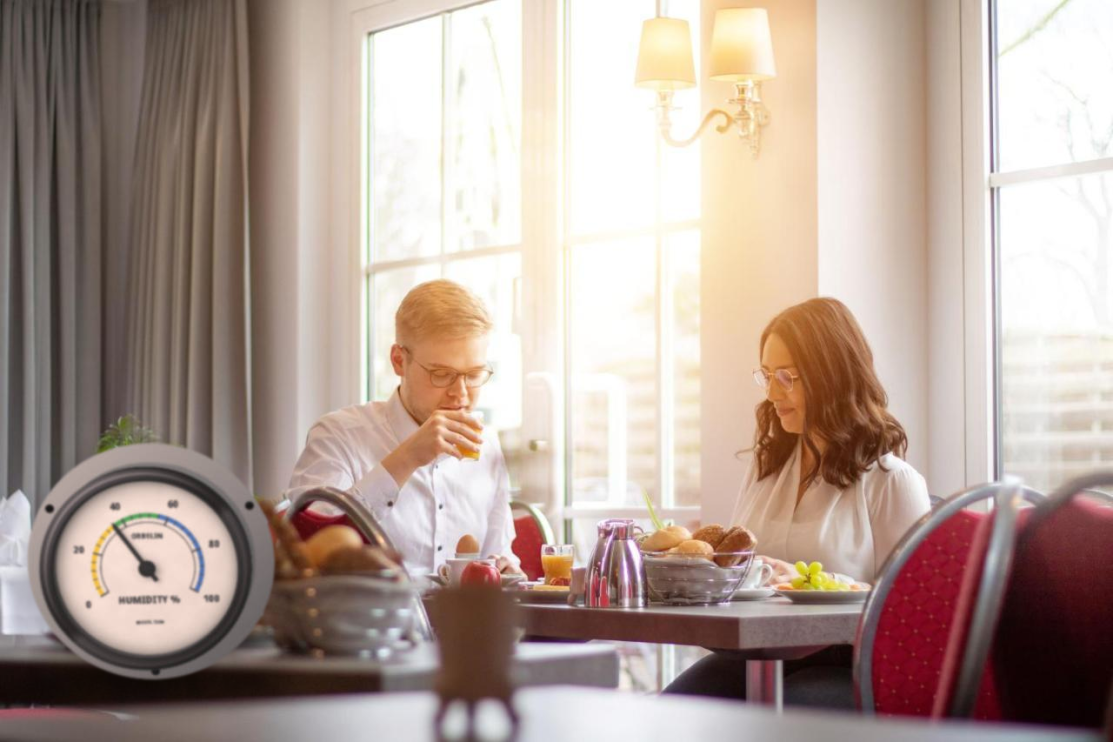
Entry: 36 %
